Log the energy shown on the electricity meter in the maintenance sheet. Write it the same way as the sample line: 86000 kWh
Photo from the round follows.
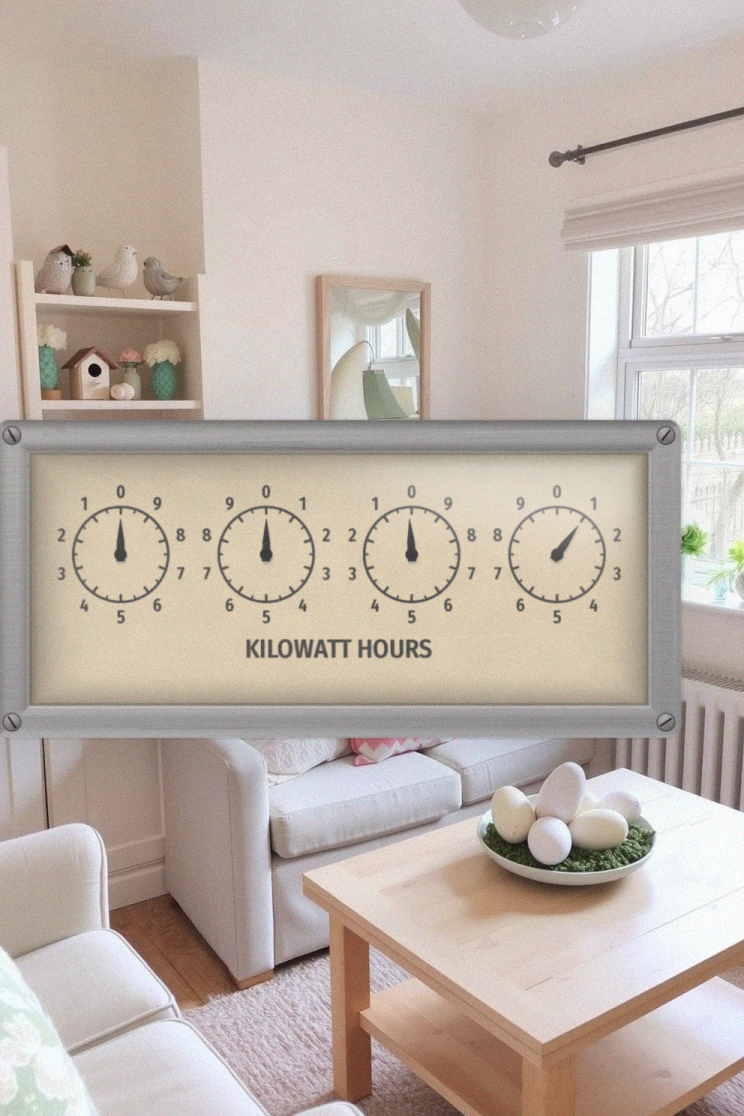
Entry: 1 kWh
